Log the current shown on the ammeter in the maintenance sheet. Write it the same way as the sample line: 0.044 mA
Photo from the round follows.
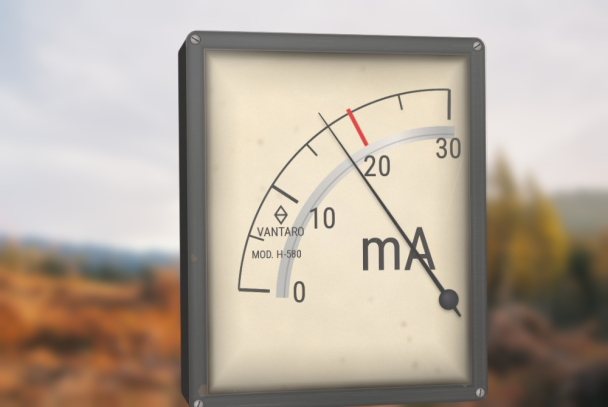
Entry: 17.5 mA
